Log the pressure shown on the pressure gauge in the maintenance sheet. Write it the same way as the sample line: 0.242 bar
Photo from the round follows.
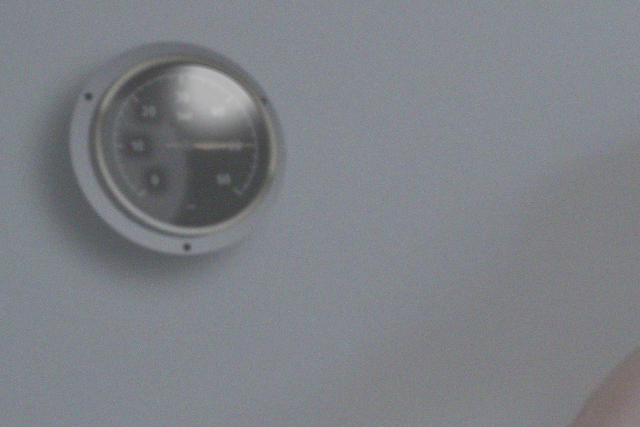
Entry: 50 bar
